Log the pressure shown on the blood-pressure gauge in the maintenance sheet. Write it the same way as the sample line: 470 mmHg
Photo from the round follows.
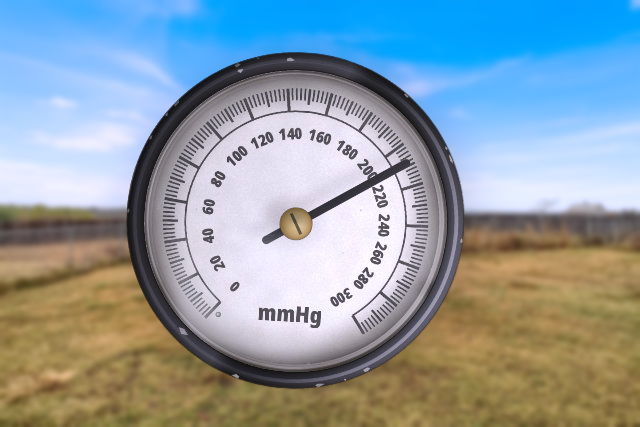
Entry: 208 mmHg
